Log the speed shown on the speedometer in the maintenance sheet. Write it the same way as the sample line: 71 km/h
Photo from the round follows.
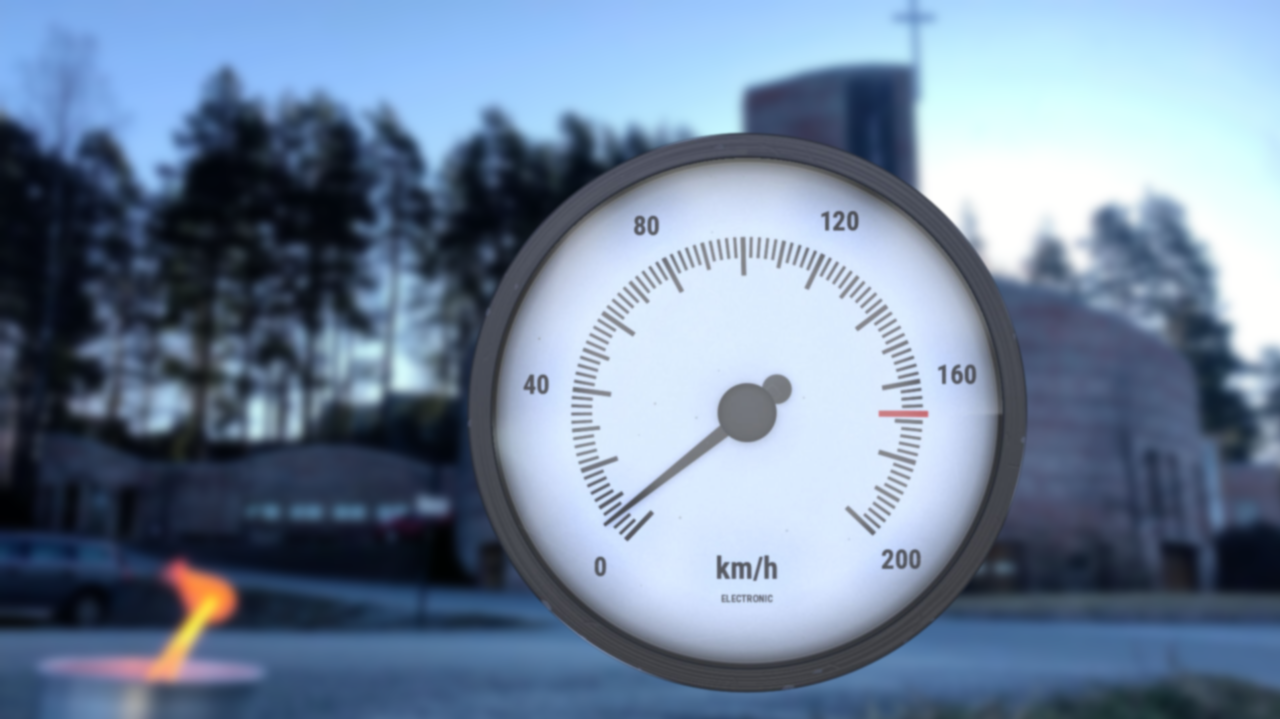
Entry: 6 km/h
